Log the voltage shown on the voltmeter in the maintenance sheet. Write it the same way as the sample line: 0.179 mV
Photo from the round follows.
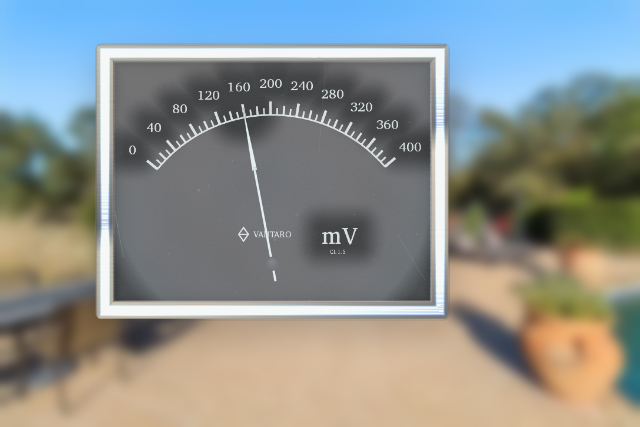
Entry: 160 mV
